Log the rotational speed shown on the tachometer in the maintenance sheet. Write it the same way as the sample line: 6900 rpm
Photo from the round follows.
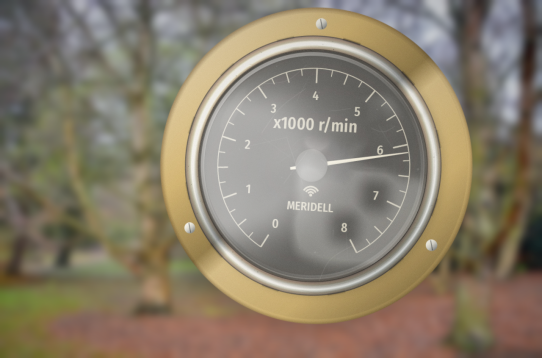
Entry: 6125 rpm
